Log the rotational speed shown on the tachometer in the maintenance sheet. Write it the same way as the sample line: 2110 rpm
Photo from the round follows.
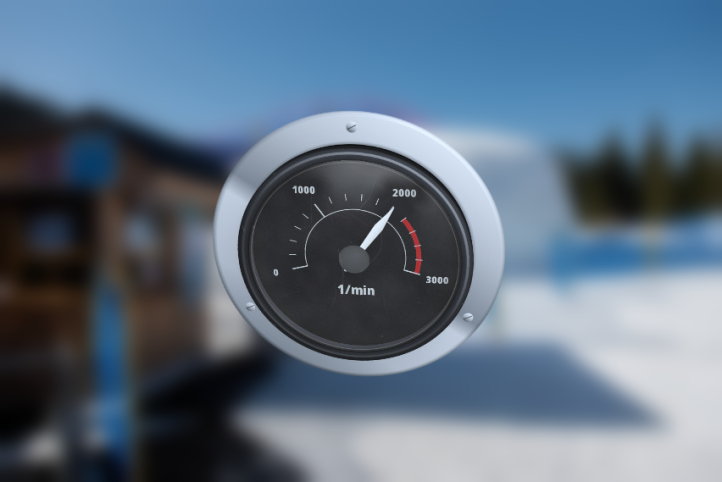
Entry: 2000 rpm
